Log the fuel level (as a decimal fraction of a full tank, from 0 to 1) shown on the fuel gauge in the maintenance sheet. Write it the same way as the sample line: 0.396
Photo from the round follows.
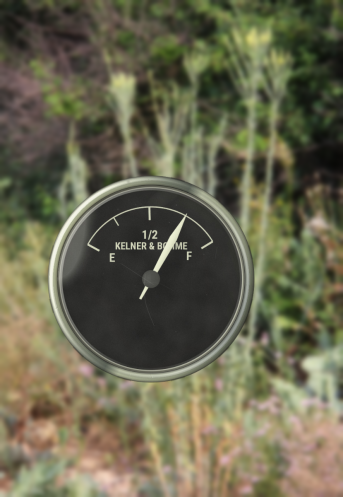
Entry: 0.75
